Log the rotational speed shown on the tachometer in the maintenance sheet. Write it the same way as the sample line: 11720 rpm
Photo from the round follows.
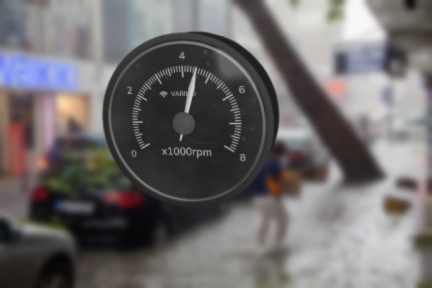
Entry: 4500 rpm
